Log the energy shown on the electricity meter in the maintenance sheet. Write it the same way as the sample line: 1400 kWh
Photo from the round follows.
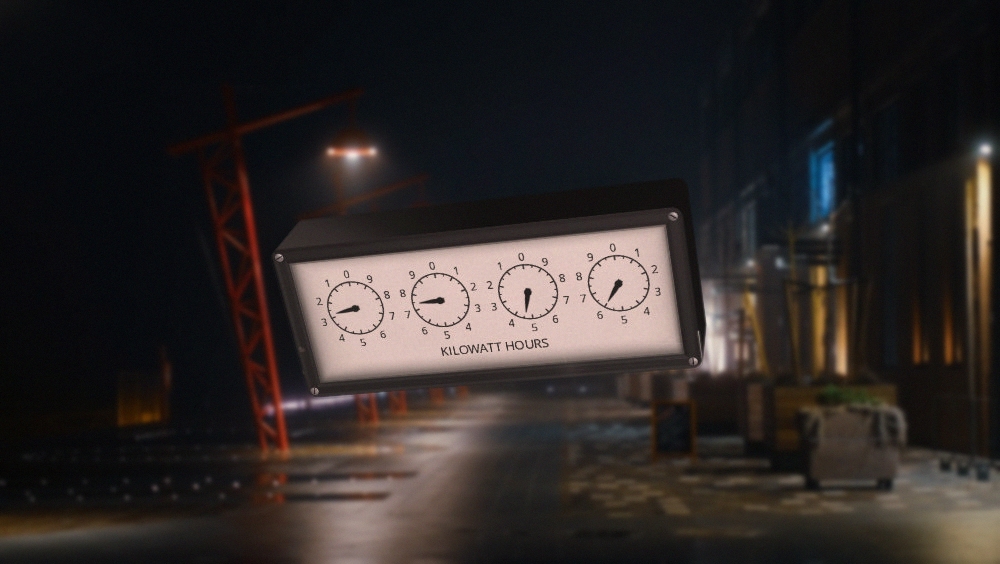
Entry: 2746 kWh
